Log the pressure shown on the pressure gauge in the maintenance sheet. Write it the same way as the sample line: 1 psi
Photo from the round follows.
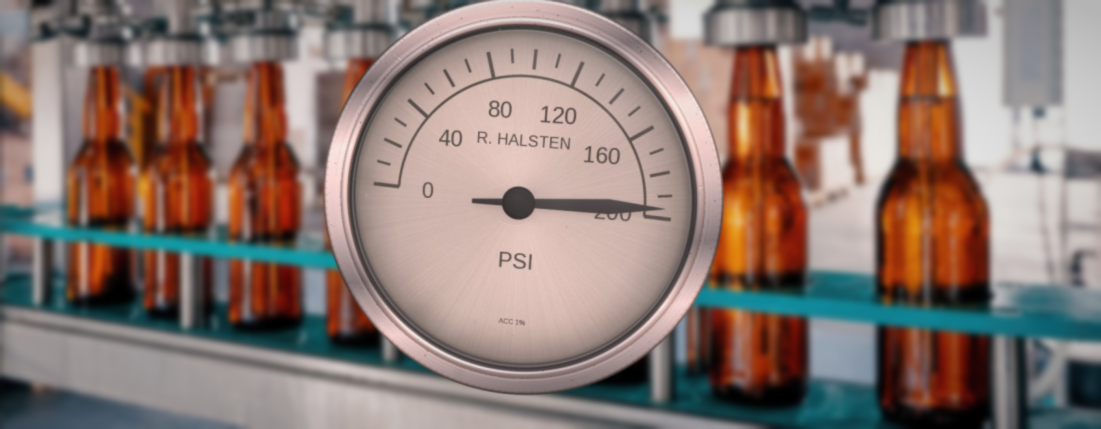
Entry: 195 psi
